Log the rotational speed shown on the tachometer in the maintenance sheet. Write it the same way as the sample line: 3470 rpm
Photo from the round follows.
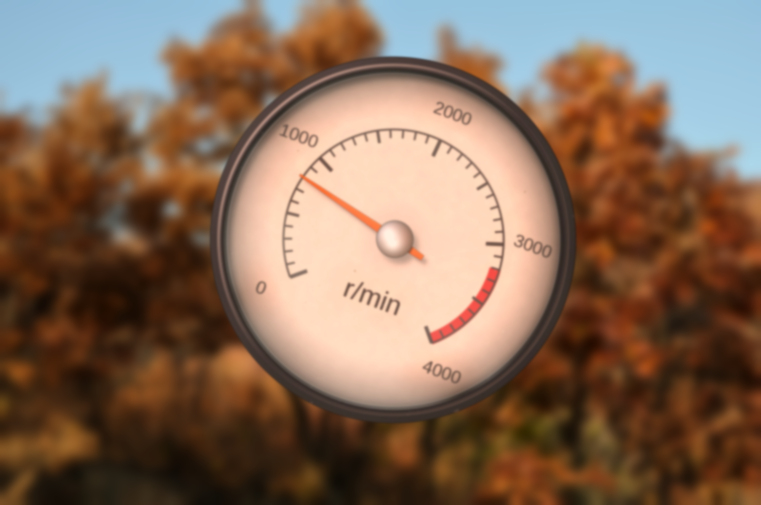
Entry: 800 rpm
